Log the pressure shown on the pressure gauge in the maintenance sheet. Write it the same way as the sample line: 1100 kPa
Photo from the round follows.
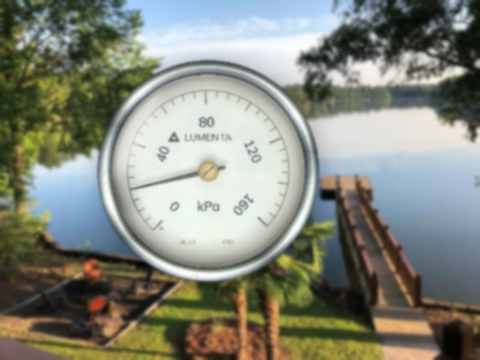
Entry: 20 kPa
